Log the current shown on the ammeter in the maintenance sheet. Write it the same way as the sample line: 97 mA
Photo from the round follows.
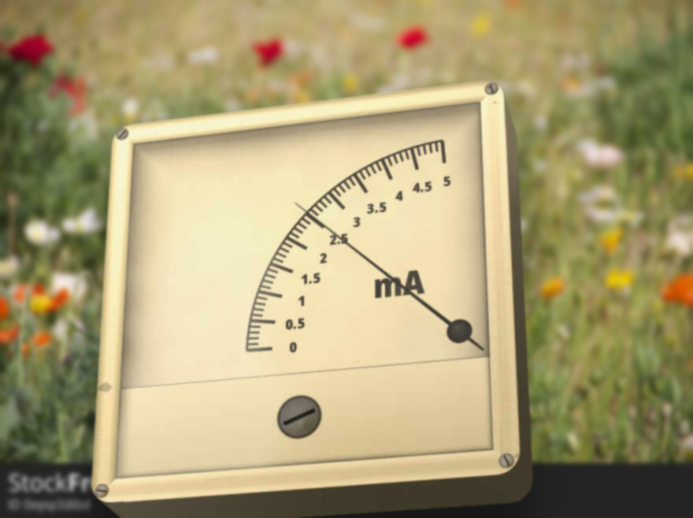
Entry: 2.5 mA
